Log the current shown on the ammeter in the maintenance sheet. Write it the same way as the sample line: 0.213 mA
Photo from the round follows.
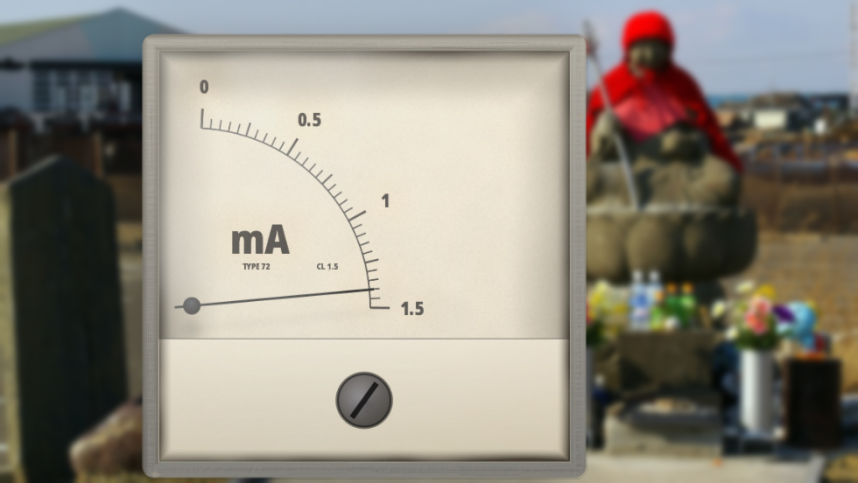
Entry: 1.4 mA
